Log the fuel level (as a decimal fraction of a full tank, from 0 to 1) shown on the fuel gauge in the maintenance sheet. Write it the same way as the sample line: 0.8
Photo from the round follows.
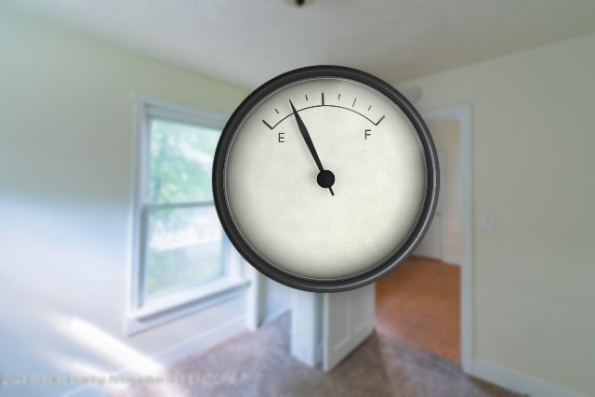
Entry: 0.25
